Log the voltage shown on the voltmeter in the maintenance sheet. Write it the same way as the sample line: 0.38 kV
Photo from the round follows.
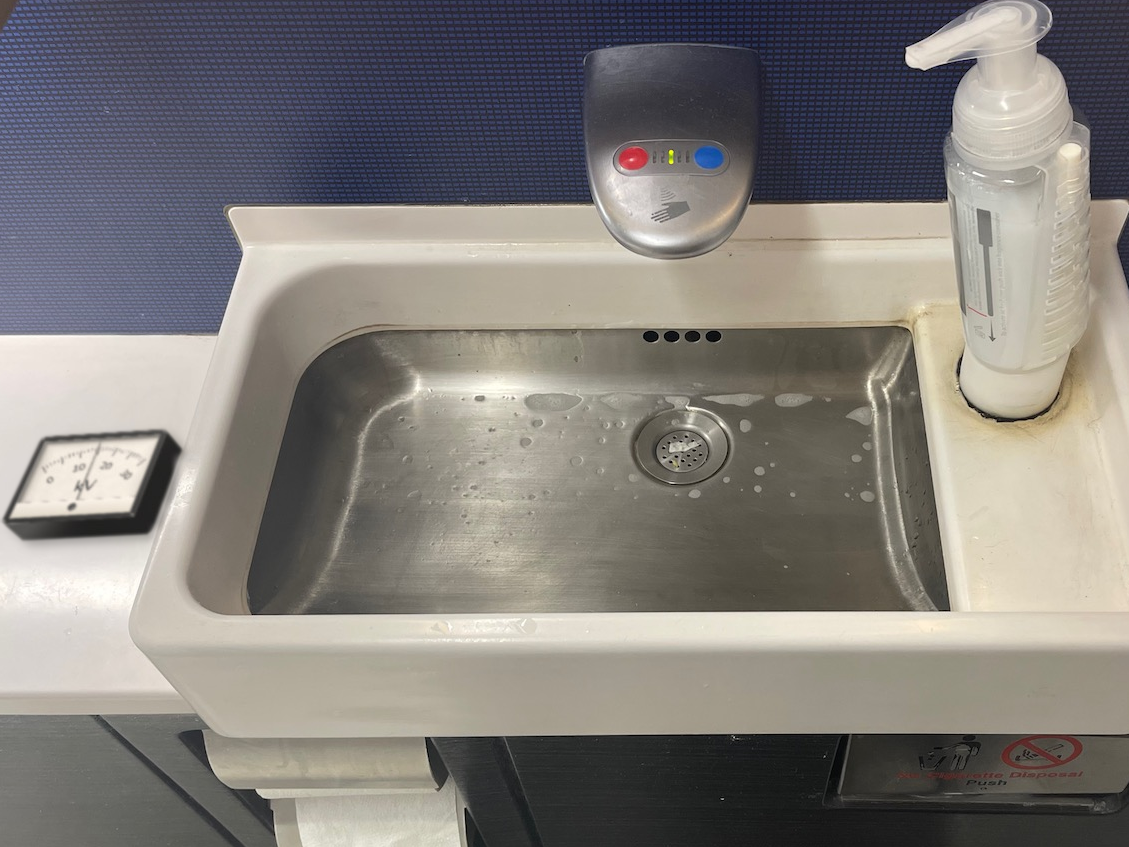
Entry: 15 kV
